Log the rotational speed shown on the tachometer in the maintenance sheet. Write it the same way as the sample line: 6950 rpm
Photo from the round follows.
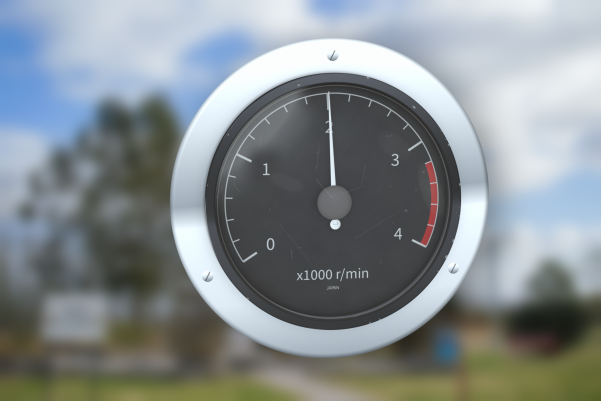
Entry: 2000 rpm
